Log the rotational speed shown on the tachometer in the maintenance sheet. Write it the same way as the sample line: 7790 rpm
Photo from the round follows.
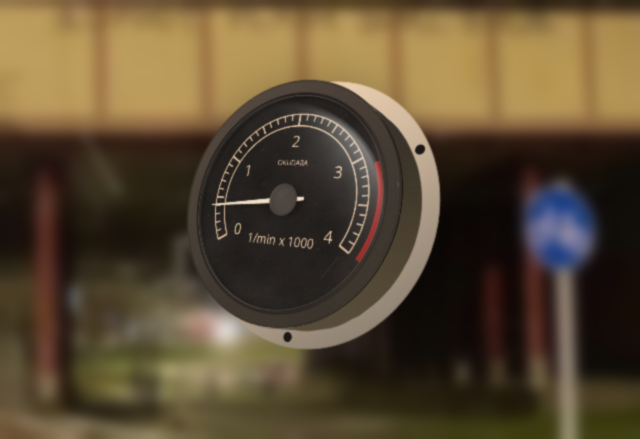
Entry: 400 rpm
